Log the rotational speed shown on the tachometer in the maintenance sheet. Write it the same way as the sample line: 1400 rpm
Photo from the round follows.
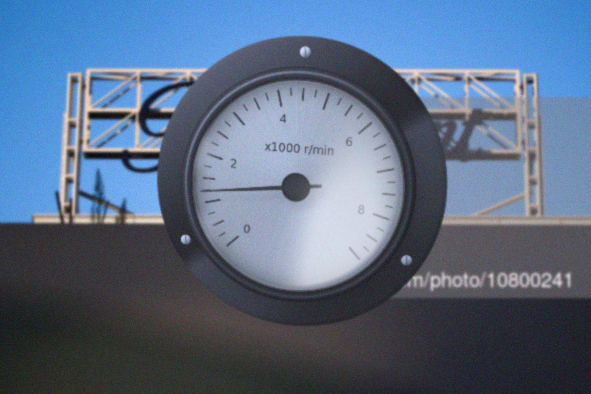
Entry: 1250 rpm
